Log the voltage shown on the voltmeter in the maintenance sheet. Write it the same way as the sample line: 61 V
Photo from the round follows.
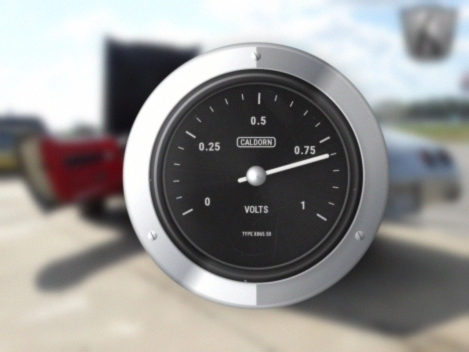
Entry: 0.8 V
